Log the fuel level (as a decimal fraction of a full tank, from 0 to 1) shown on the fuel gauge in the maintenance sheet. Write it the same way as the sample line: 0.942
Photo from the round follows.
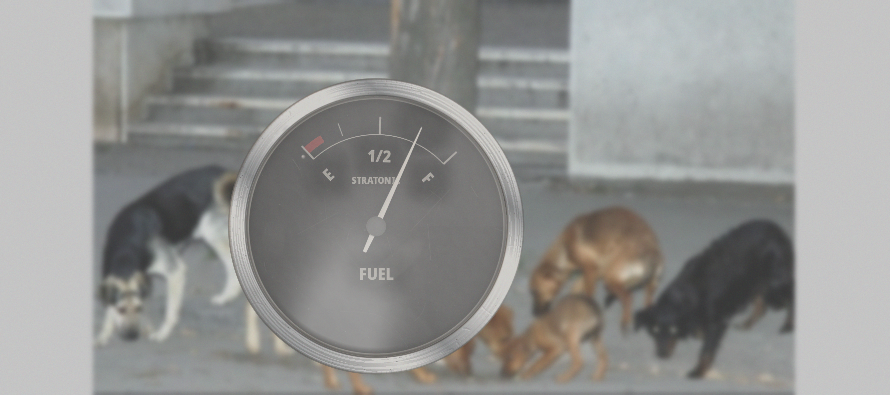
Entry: 0.75
